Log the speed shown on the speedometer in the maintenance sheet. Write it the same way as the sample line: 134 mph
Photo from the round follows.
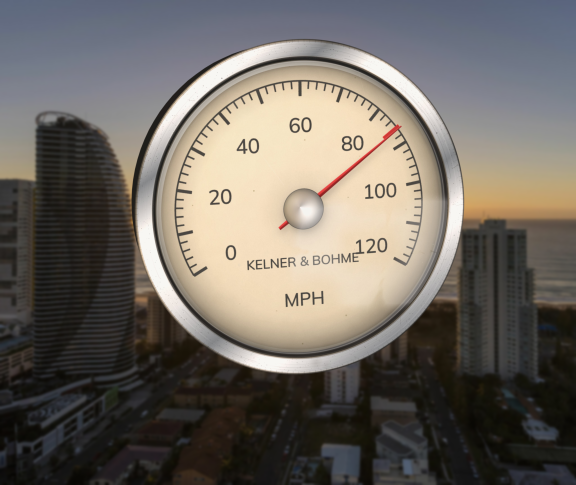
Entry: 86 mph
